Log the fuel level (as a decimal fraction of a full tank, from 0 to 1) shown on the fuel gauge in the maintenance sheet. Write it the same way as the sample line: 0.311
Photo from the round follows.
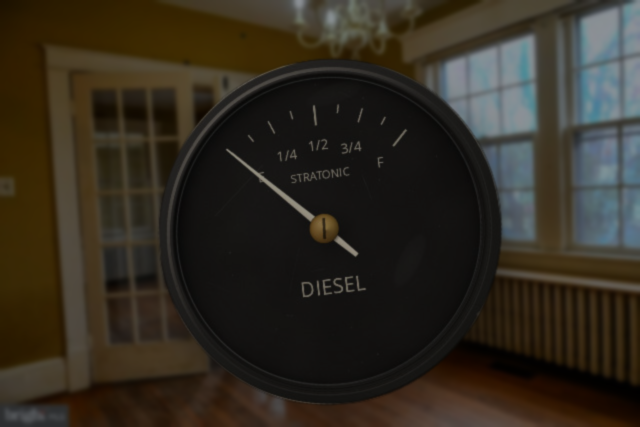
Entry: 0
